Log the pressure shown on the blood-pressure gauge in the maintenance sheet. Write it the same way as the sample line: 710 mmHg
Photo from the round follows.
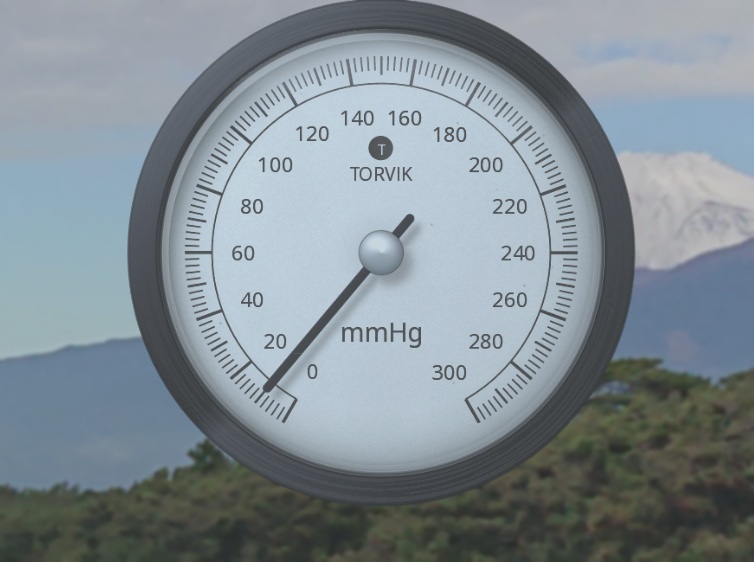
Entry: 10 mmHg
